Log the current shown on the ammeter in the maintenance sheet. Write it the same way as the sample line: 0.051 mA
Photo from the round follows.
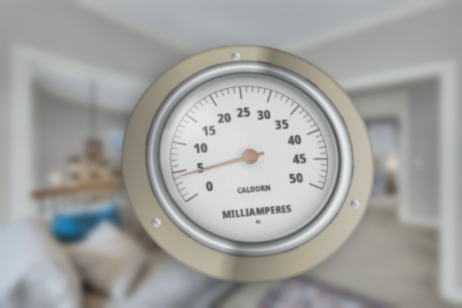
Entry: 4 mA
